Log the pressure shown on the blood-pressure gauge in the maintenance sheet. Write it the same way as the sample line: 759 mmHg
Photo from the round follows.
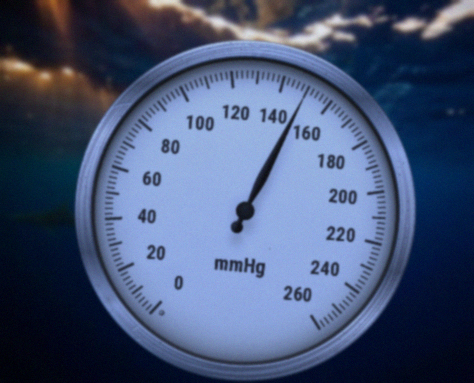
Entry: 150 mmHg
